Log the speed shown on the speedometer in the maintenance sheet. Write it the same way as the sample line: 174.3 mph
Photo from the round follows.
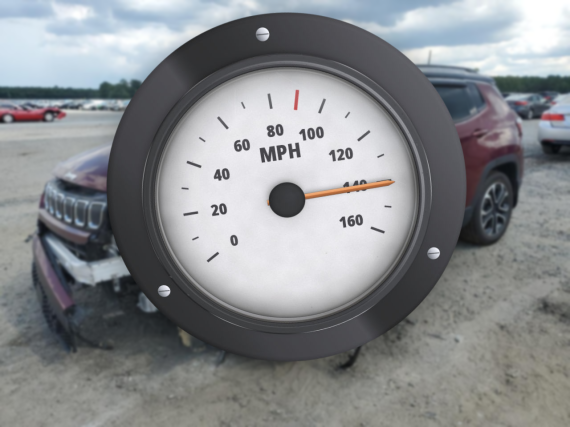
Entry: 140 mph
